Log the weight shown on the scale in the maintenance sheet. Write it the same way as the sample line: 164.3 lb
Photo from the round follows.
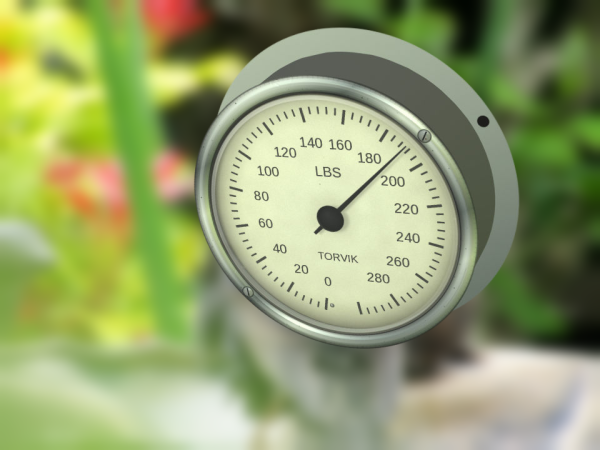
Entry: 190 lb
